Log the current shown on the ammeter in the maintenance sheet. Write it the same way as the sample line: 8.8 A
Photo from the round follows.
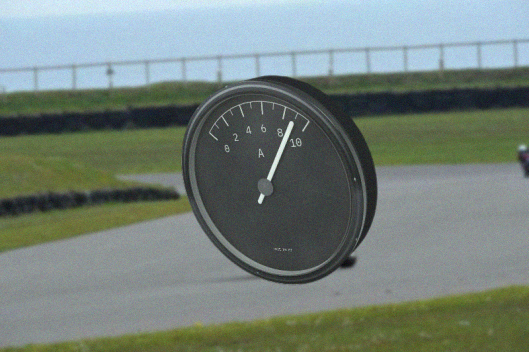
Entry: 9 A
